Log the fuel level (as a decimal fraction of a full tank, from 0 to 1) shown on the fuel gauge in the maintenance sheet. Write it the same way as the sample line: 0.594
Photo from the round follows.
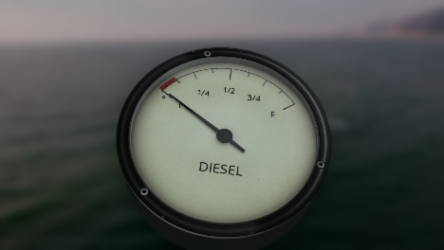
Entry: 0
